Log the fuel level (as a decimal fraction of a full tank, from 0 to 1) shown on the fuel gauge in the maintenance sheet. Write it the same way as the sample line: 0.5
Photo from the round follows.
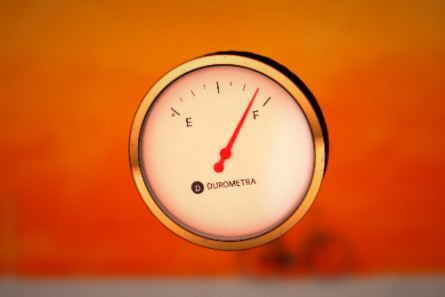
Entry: 0.875
